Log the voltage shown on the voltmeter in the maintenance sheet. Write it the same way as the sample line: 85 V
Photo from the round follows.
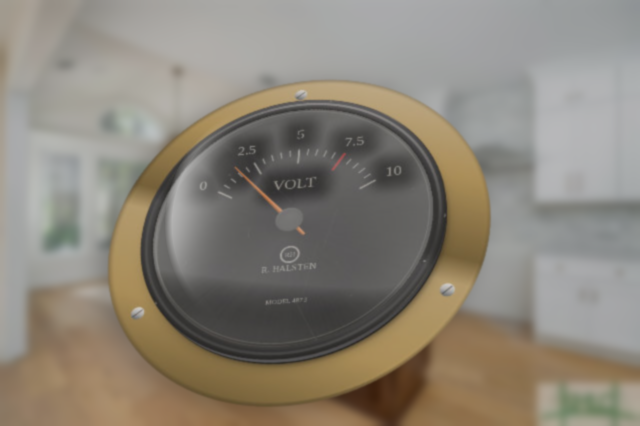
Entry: 1.5 V
